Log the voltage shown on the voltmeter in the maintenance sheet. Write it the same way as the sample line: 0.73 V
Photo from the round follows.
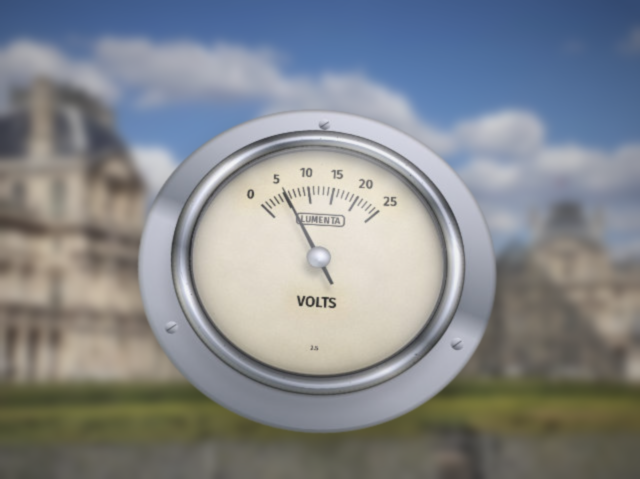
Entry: 5 V
